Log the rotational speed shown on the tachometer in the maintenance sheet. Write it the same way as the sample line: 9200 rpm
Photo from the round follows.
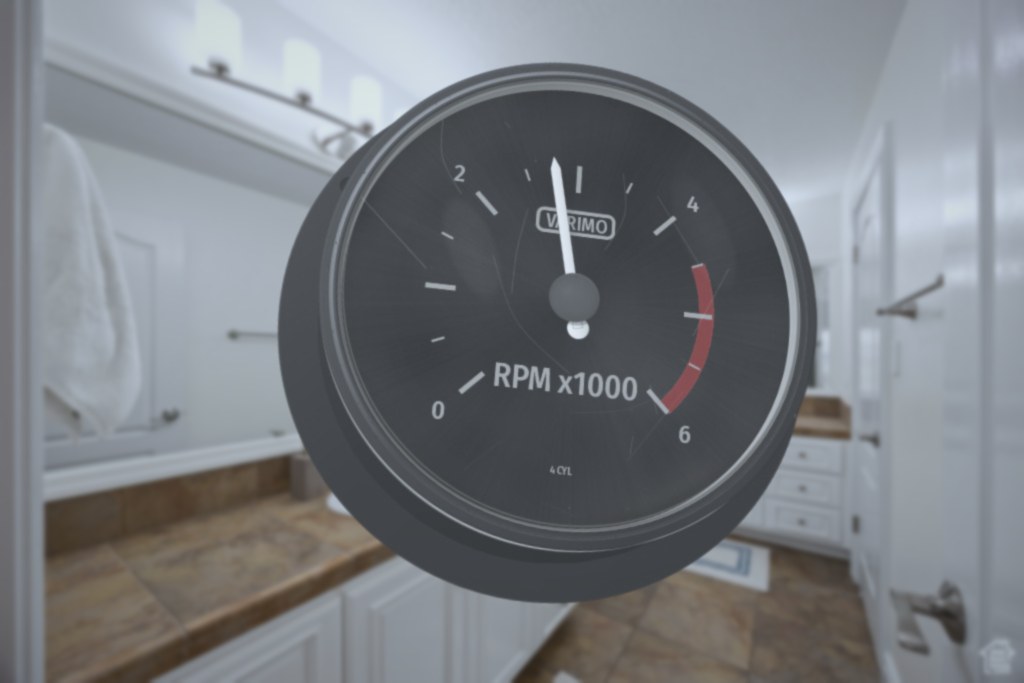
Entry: 2750 rpm
